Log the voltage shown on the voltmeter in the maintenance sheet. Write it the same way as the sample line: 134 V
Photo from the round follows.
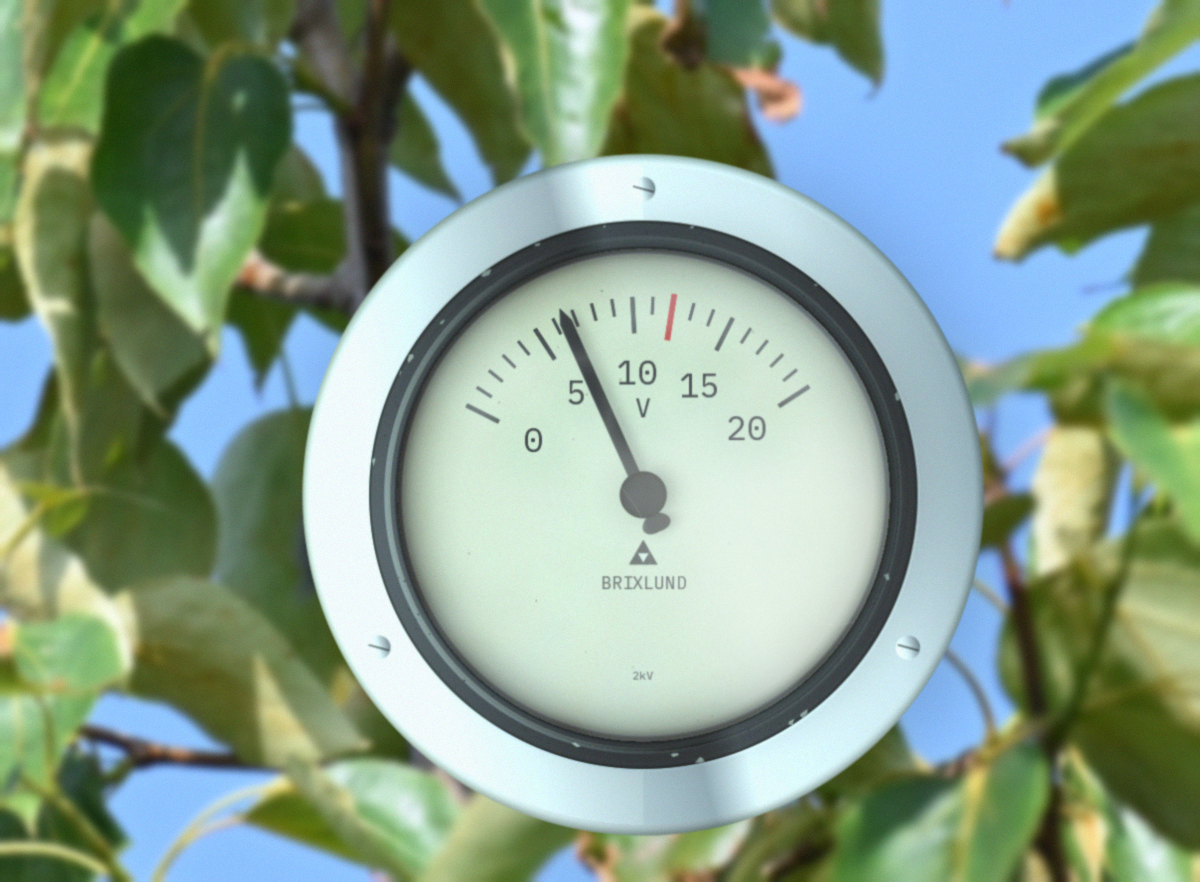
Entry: 6.5 V
